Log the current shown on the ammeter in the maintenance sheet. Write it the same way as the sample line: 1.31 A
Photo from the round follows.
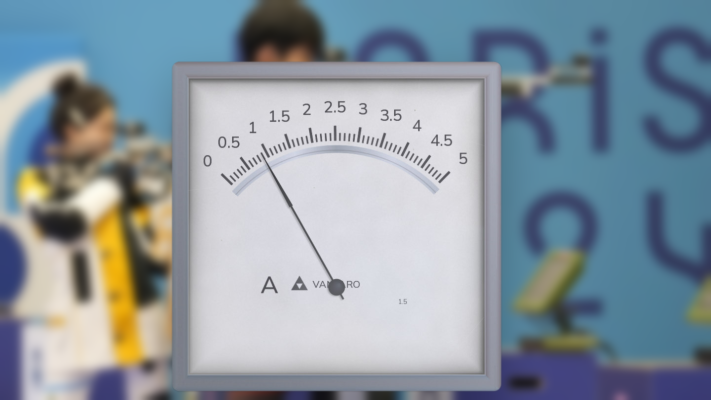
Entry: 0.9 A
